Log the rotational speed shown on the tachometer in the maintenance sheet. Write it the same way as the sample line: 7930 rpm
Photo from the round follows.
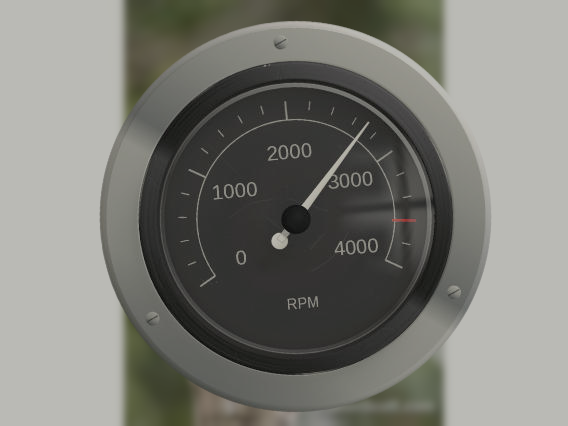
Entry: 2700 rpm
